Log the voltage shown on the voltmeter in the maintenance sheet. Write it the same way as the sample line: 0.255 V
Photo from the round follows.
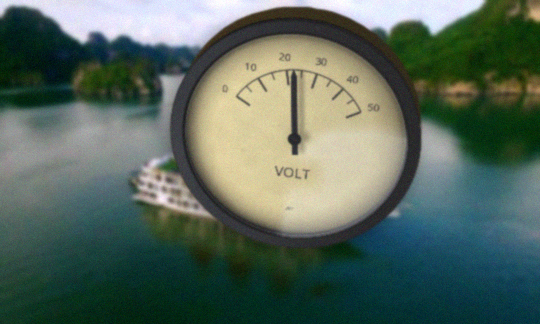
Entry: 22.5 V
